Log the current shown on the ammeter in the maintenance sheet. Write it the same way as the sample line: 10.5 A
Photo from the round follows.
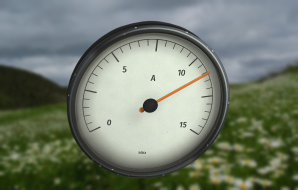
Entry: 11 A
